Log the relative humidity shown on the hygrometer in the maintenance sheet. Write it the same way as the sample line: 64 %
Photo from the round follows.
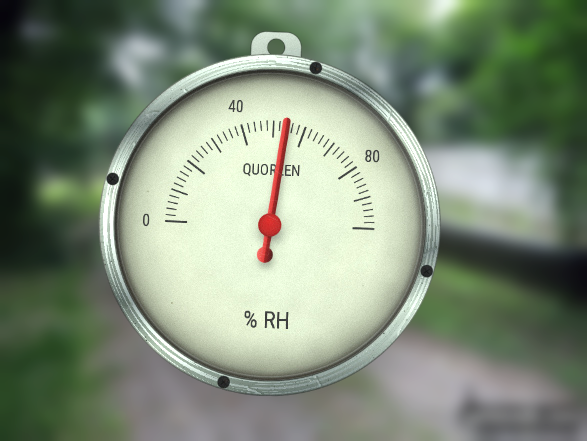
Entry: 54 %
